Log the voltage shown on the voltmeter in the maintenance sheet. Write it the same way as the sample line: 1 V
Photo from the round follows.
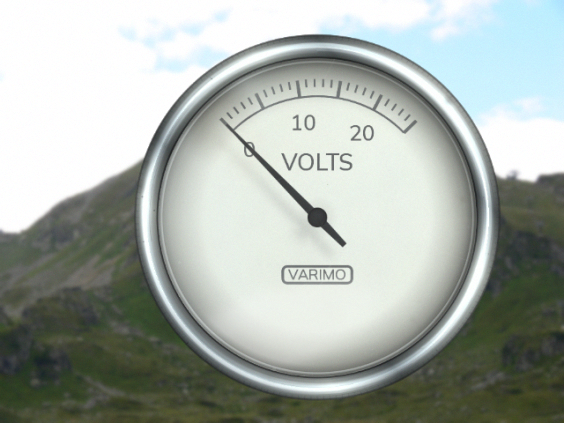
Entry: 0 V
